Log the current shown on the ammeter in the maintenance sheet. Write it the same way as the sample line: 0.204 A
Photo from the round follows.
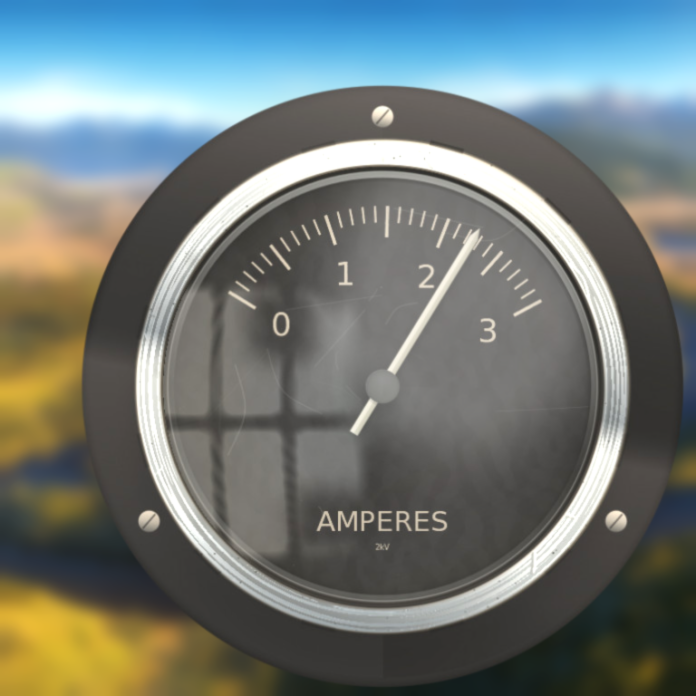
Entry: 2.25 A
